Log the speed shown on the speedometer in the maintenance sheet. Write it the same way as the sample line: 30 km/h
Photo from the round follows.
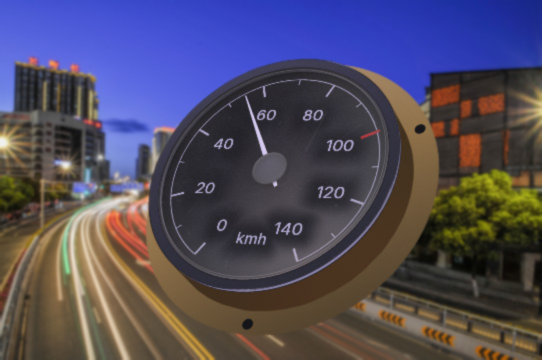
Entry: 55 km/h
